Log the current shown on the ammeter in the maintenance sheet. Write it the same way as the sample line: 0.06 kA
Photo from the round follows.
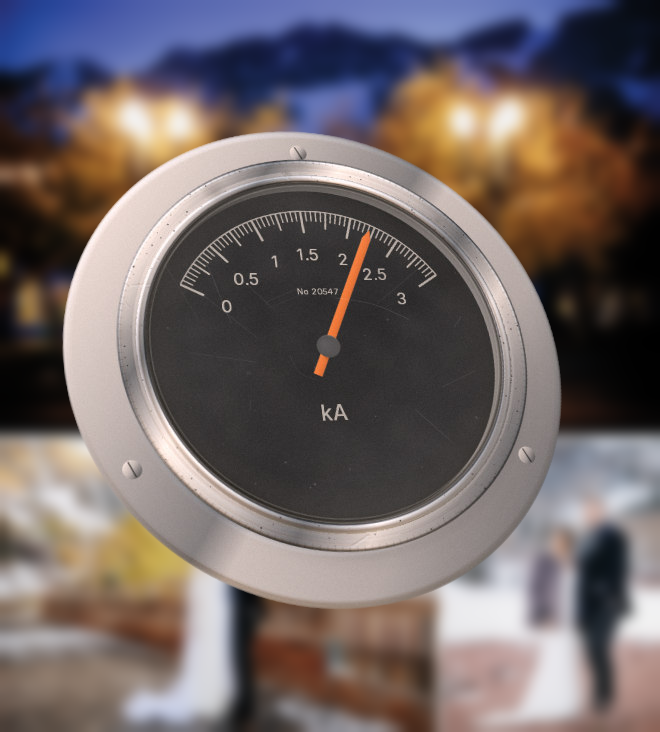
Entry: 2.2 kA
